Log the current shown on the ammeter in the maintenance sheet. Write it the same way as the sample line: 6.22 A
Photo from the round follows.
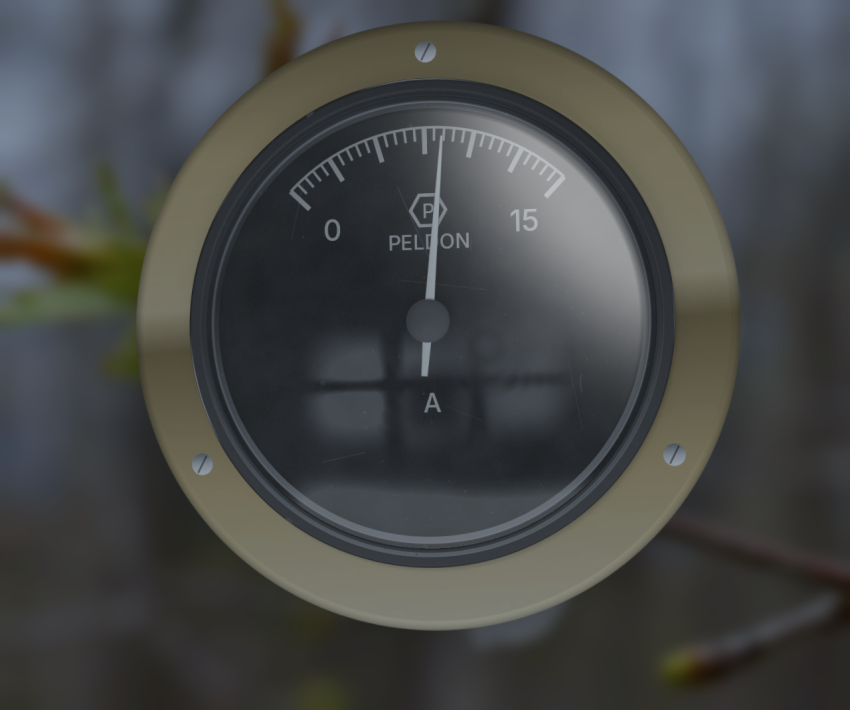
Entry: 8.5 A
